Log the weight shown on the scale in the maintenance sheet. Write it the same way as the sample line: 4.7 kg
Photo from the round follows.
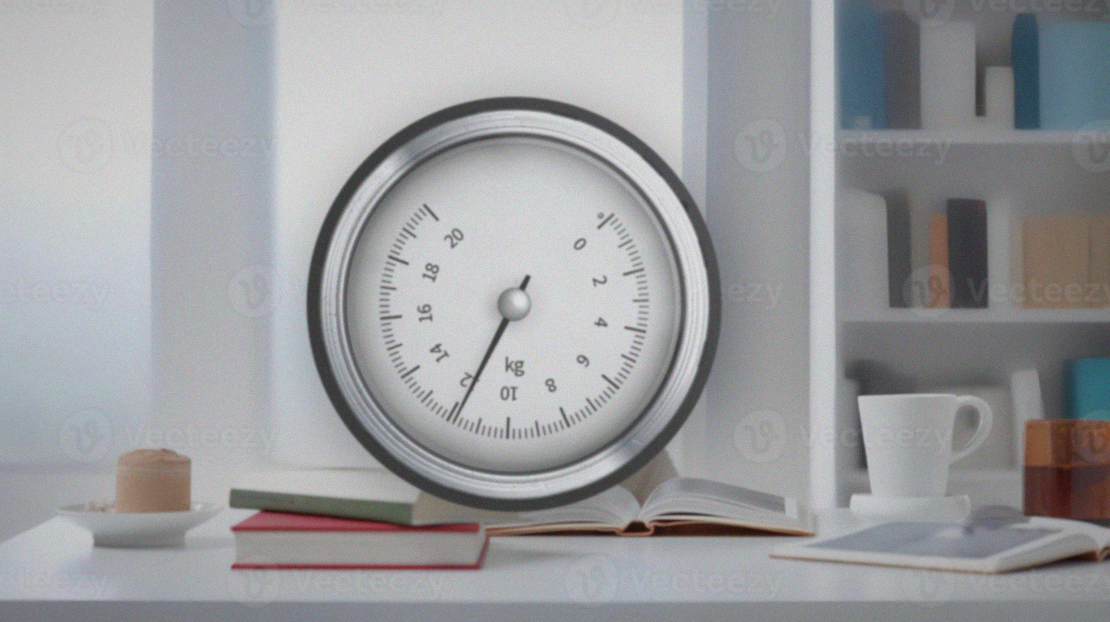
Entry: 11.8 kg
